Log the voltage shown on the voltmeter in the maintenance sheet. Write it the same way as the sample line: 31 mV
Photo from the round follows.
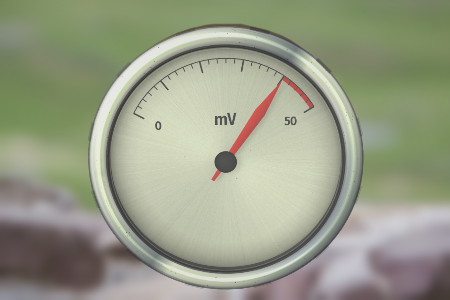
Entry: 40 mV
